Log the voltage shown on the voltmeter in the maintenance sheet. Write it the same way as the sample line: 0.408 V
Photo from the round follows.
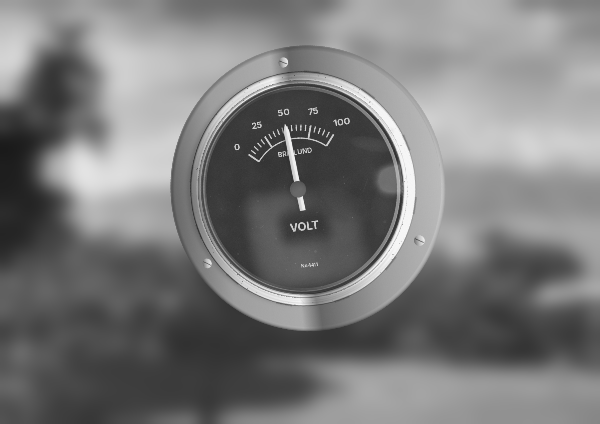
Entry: 50 V
